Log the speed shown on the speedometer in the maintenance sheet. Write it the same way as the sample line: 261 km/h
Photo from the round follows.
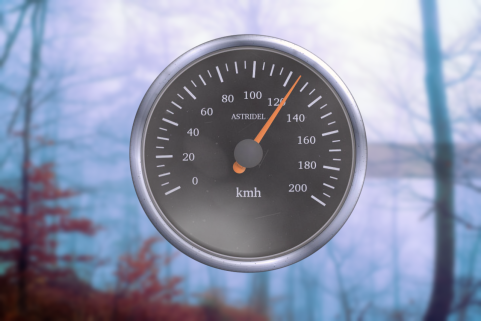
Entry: 125 km/h
